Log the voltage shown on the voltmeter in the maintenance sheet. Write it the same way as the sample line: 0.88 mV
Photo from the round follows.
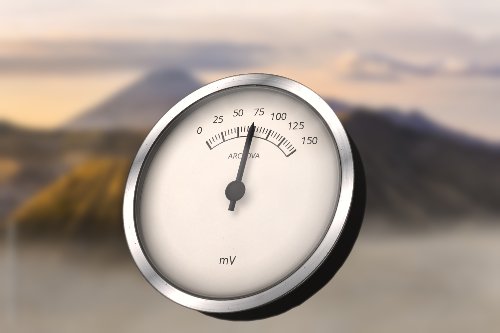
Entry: 75 mV
